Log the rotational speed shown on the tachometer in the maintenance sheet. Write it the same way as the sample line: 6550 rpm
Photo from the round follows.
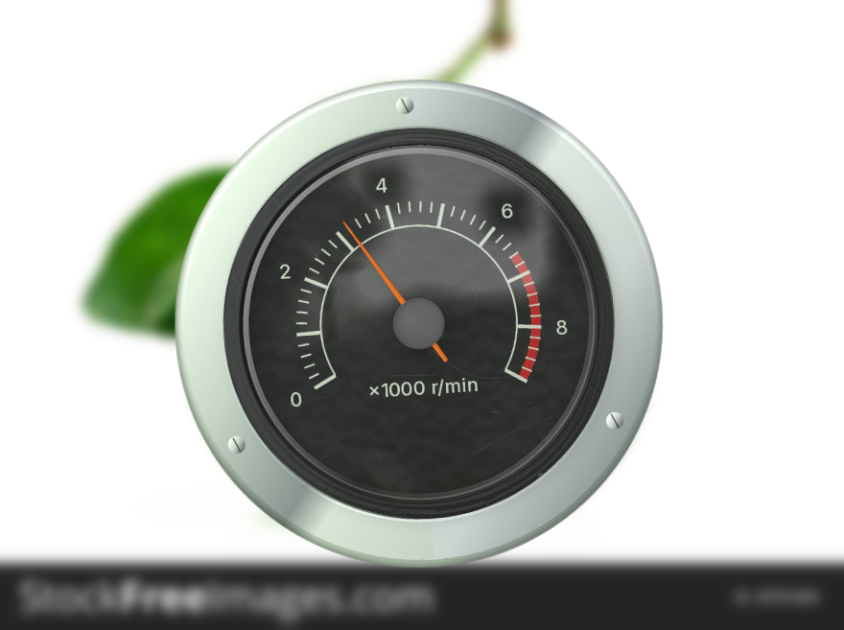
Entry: 3200 rpm
